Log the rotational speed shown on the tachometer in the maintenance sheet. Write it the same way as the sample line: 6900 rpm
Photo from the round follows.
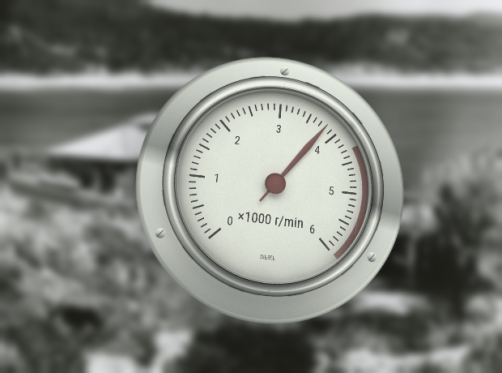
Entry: 3800 rpm
